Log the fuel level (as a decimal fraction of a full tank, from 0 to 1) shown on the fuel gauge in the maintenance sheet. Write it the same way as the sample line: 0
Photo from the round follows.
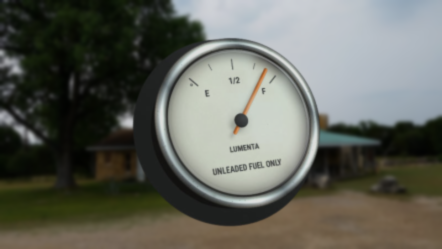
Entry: 0.875
